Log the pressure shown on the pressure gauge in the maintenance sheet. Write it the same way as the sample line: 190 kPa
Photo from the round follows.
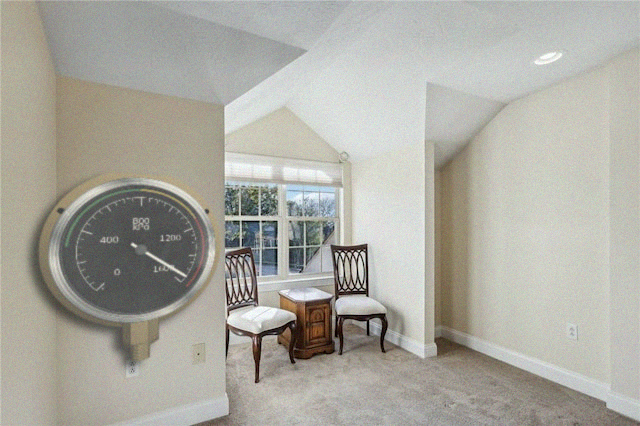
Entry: 1550 kPa
